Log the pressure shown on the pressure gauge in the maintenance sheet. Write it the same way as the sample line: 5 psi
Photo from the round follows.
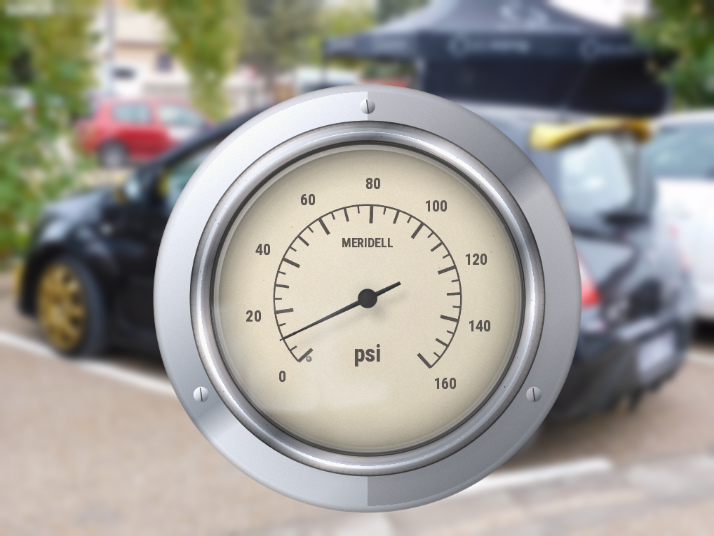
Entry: 10 psi
